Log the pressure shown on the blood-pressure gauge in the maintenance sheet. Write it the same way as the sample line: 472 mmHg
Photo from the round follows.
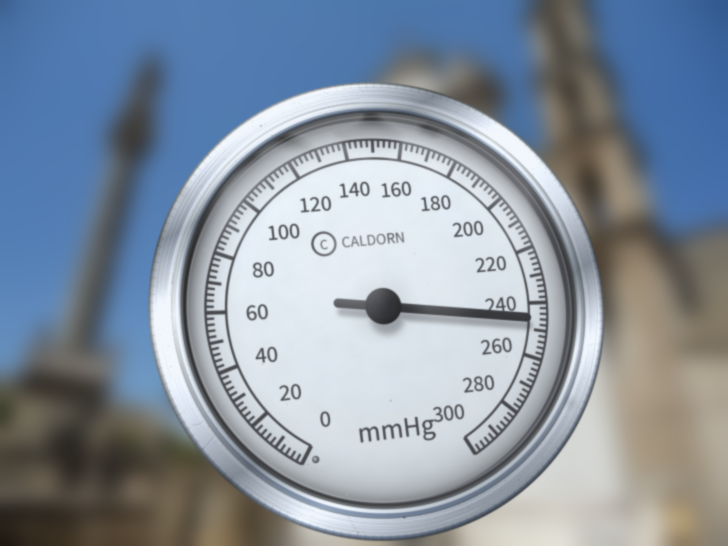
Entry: 246 mmHg
